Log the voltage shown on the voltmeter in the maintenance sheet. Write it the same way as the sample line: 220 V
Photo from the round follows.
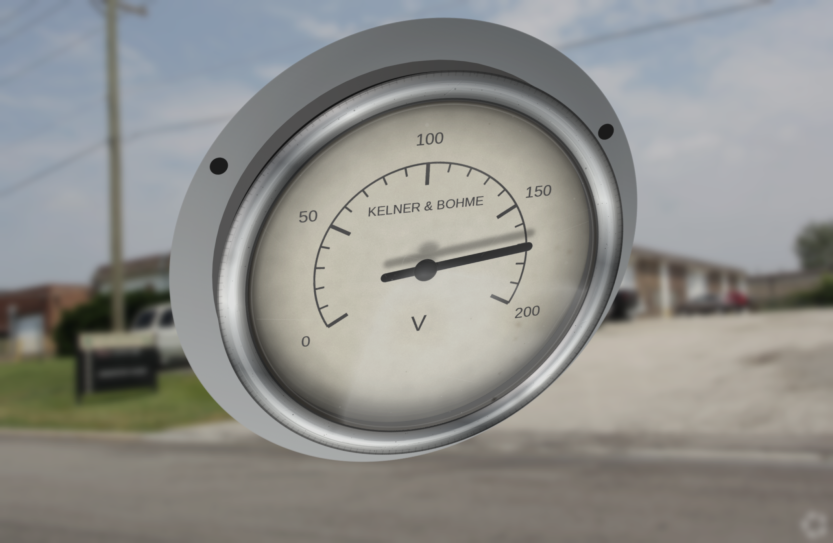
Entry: 170 V
